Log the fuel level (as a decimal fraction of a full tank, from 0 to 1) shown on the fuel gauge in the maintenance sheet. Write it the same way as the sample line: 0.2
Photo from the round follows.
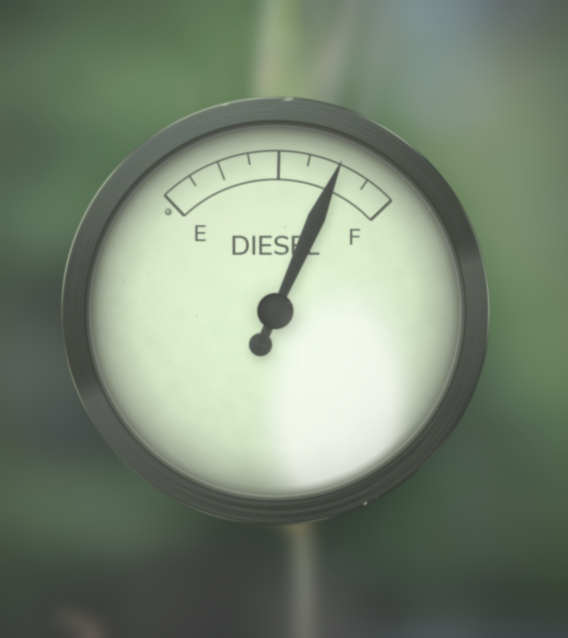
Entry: 0.75
